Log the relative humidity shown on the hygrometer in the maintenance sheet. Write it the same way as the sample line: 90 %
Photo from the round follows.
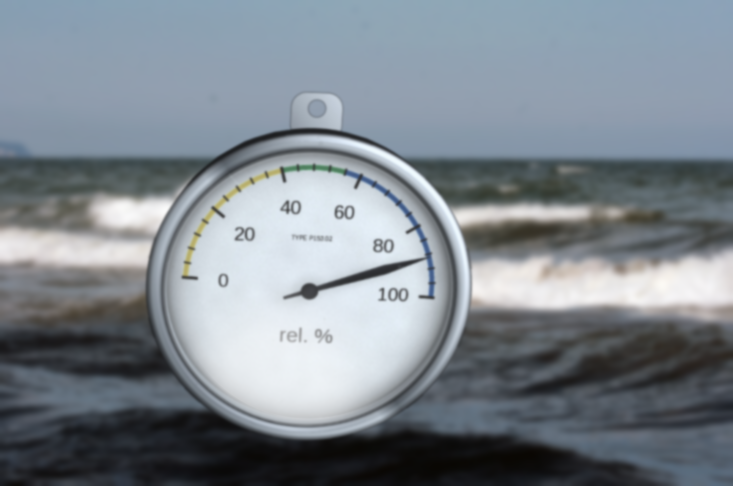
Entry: 88 %
